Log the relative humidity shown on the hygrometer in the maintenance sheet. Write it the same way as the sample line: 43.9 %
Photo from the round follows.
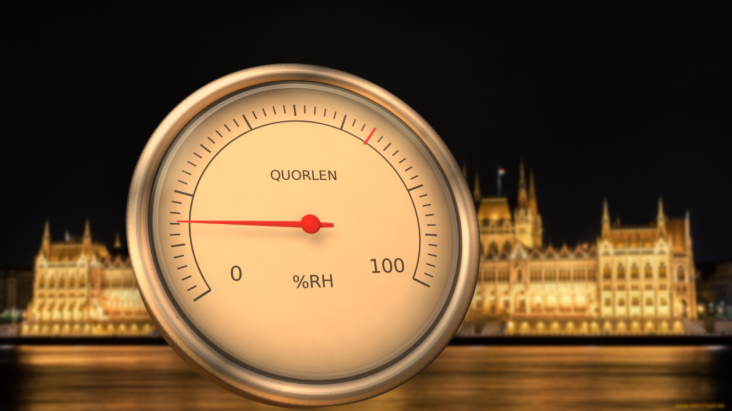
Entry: 14 %
